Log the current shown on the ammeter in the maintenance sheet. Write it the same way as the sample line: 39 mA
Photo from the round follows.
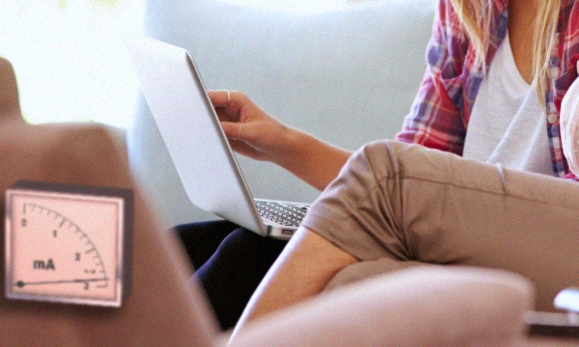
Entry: 2.8 mA
